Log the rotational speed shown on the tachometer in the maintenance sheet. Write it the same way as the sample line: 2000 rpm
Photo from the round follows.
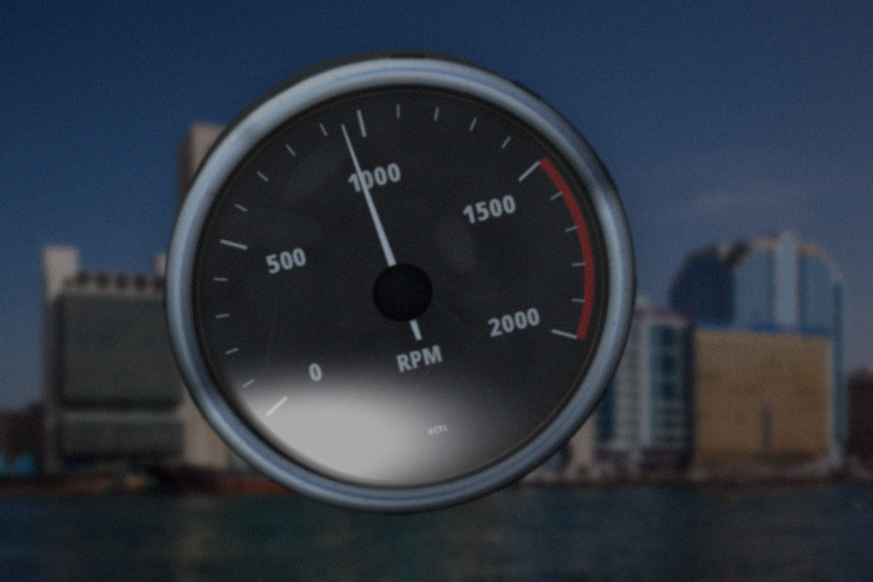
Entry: 950 rpm
